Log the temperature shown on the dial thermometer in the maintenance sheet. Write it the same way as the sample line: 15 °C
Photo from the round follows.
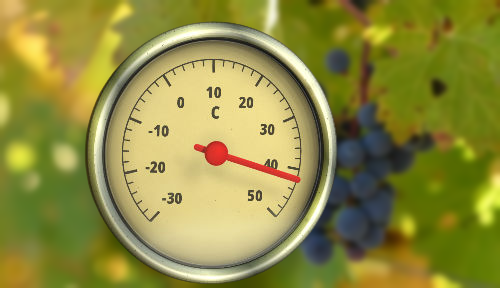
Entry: 42 °C
